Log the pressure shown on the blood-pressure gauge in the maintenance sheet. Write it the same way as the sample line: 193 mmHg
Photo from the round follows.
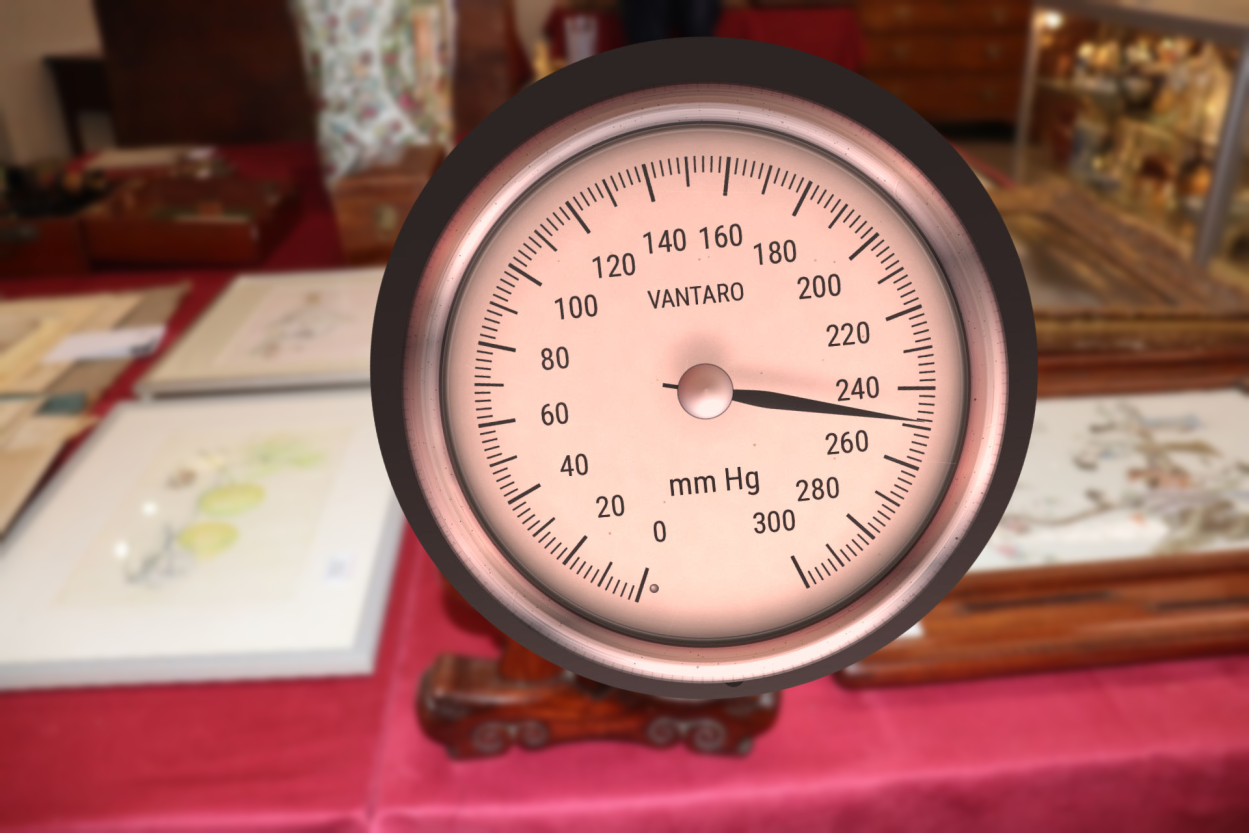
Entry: 248 mmHg
